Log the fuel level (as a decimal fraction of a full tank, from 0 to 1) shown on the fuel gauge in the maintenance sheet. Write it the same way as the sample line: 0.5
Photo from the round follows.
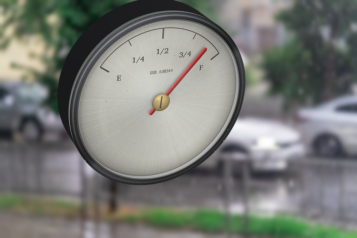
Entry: 0.875
